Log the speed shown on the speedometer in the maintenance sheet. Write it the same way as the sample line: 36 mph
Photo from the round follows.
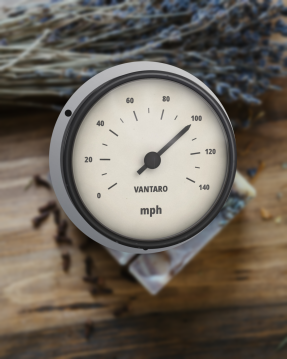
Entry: 100 mph
